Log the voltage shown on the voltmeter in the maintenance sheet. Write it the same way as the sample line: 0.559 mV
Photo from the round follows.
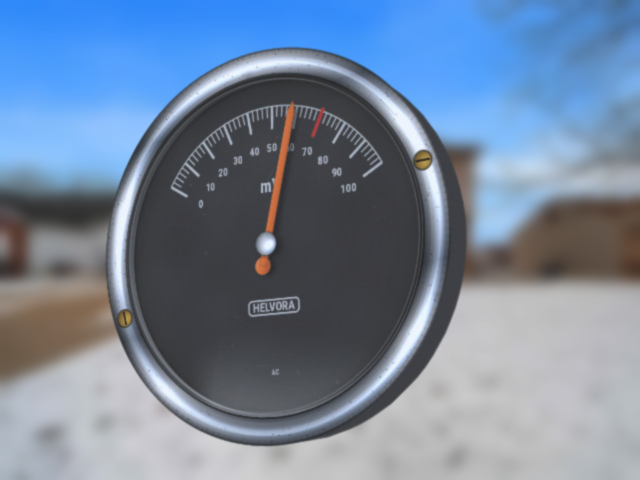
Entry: 60 mV
